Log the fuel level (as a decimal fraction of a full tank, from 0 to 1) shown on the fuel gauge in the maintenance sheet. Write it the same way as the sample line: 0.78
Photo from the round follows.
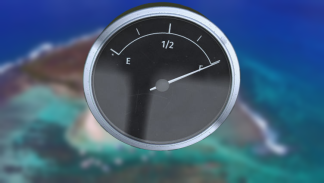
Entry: 1
